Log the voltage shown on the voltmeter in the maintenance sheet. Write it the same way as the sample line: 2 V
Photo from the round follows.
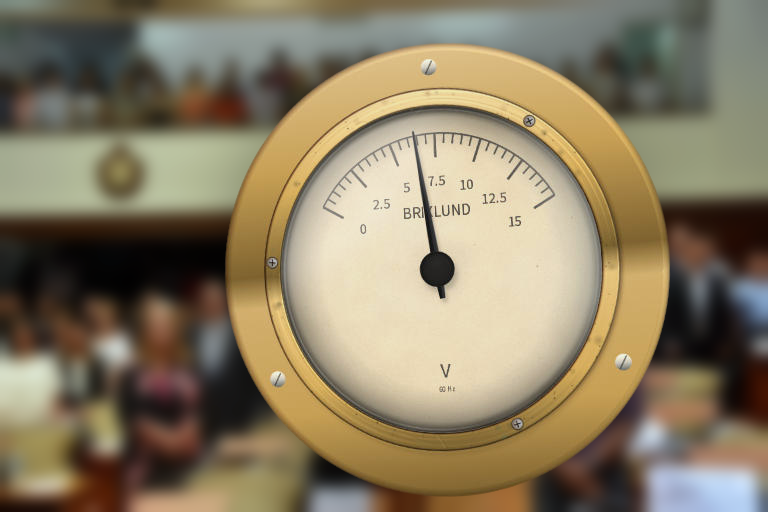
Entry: 6.5 V
